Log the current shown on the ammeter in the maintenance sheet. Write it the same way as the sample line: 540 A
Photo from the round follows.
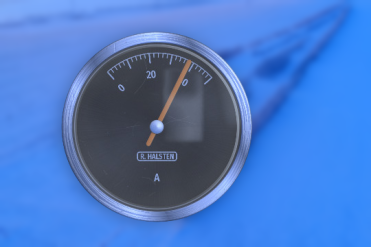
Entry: 38 A
